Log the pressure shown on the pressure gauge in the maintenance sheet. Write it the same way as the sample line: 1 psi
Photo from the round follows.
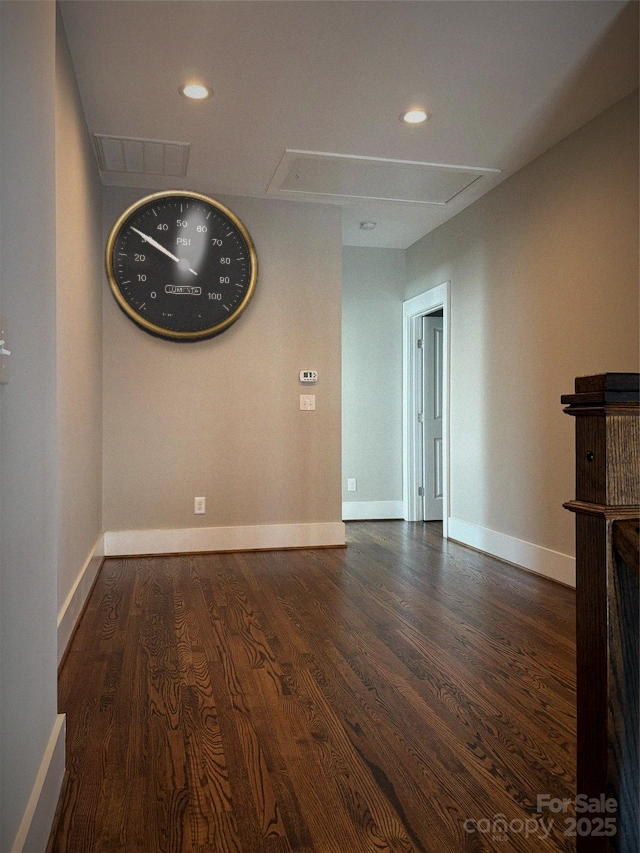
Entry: 30 psi
